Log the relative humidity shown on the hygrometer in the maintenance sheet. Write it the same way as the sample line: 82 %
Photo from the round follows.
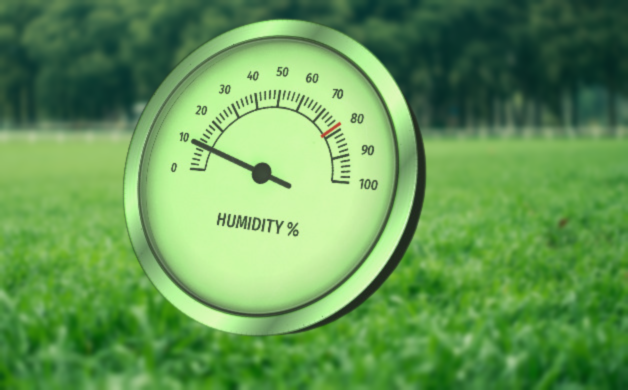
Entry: 10 %
